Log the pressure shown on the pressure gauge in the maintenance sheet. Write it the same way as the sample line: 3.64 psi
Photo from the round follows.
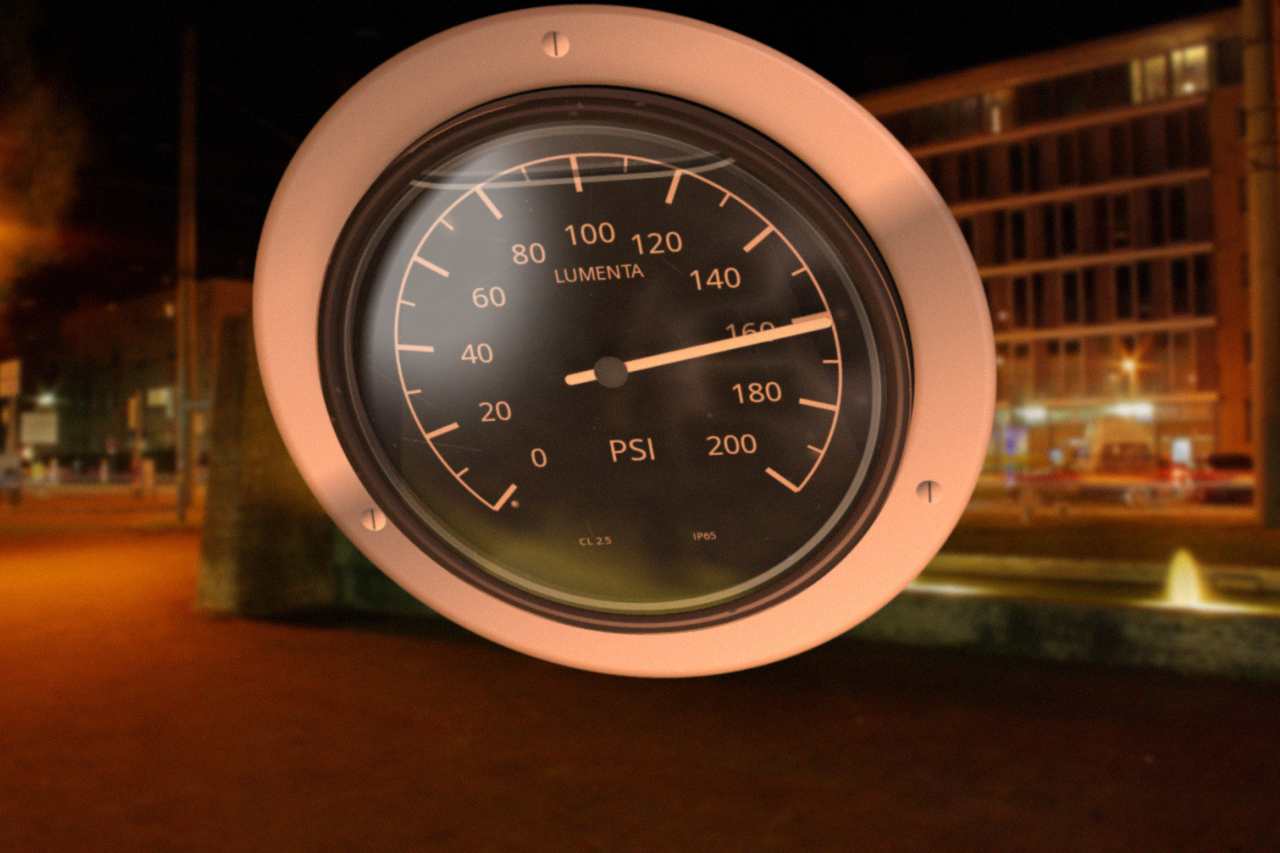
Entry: 160 psi
